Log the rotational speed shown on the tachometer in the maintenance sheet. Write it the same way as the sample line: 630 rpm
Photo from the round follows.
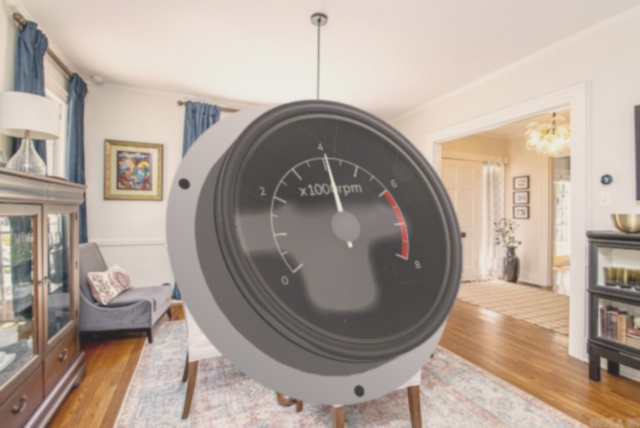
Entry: 4000 rpm
